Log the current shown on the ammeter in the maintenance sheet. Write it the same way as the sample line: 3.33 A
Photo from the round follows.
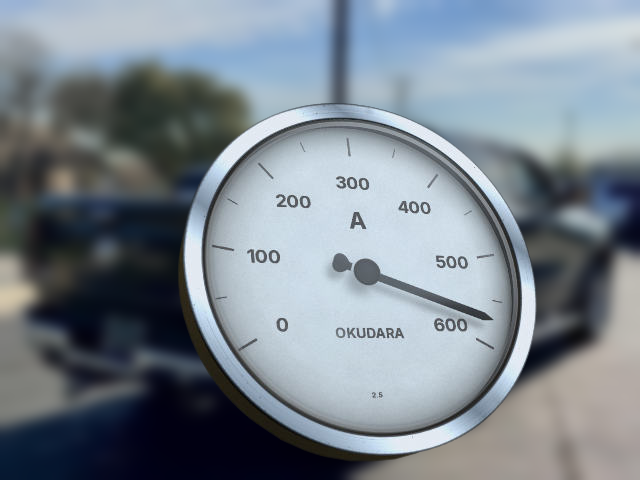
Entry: 575 A
